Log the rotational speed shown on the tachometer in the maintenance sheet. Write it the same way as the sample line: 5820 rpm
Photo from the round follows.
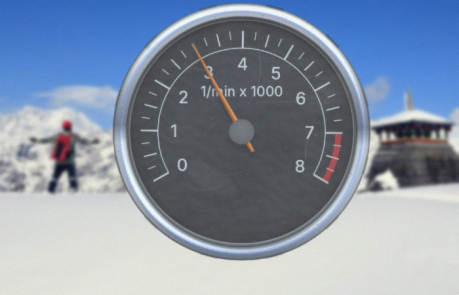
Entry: 3000 rpm
